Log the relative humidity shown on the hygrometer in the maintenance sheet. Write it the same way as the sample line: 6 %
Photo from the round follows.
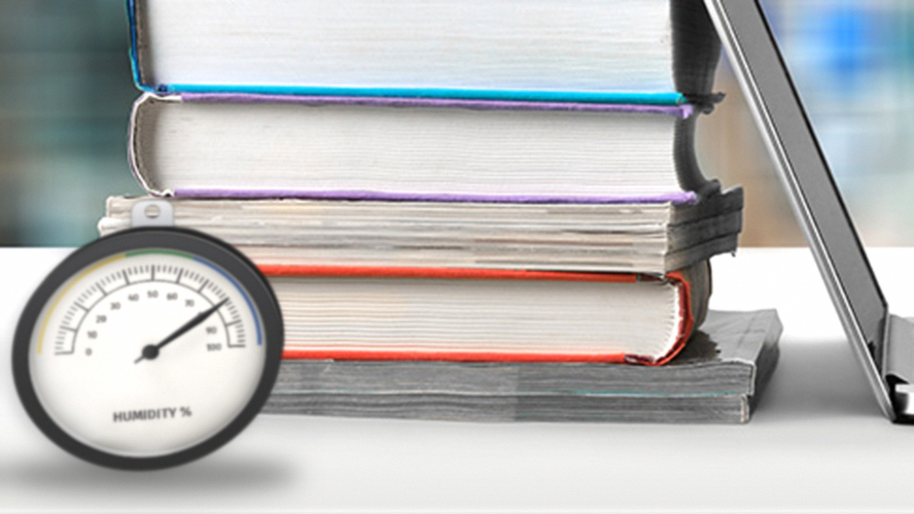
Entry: 80 %
